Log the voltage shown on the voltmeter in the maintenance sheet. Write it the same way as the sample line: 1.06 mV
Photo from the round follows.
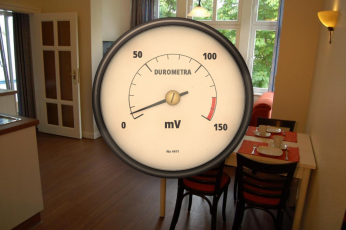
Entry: 5 mV
